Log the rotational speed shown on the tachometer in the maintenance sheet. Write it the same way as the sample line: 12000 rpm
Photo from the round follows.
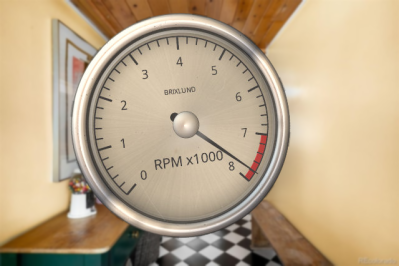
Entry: 7800 rpm
